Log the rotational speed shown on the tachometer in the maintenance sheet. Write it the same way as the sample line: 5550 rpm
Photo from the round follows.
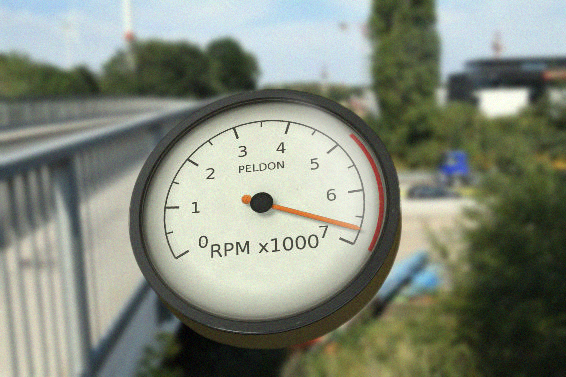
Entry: 6750 rpm
